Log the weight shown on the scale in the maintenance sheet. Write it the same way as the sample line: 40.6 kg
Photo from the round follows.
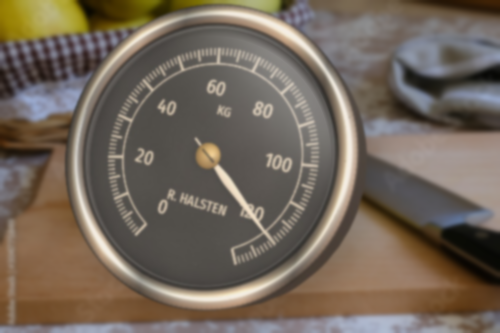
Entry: 120 kg
